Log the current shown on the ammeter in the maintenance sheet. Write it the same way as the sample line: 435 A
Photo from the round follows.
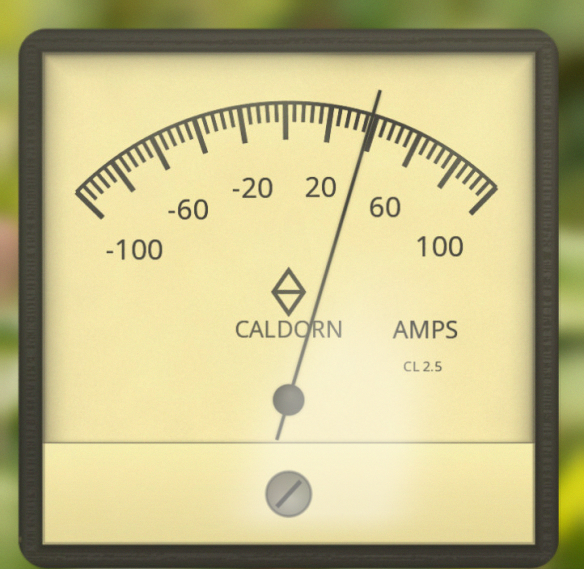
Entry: 38 A
